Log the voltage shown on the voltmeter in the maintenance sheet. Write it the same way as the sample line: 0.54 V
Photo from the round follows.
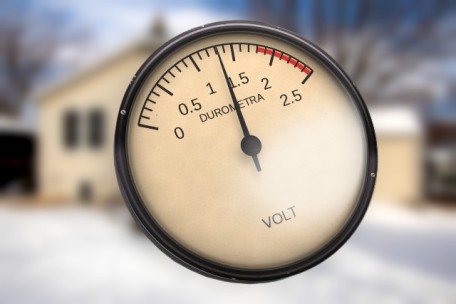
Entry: 1.3 V
